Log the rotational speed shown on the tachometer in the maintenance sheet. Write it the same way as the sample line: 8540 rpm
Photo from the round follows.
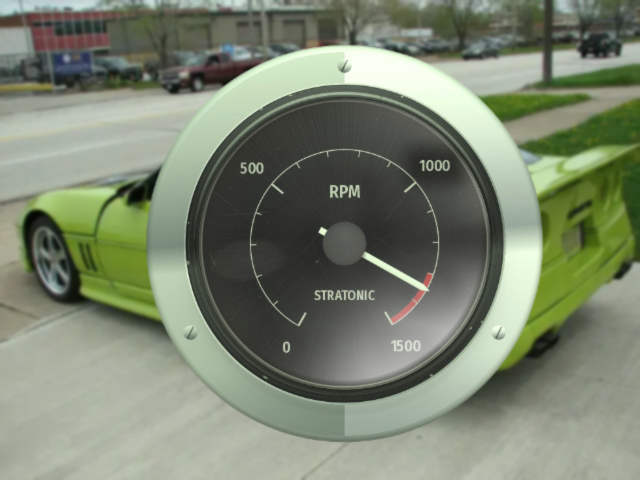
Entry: 1350 rpm
